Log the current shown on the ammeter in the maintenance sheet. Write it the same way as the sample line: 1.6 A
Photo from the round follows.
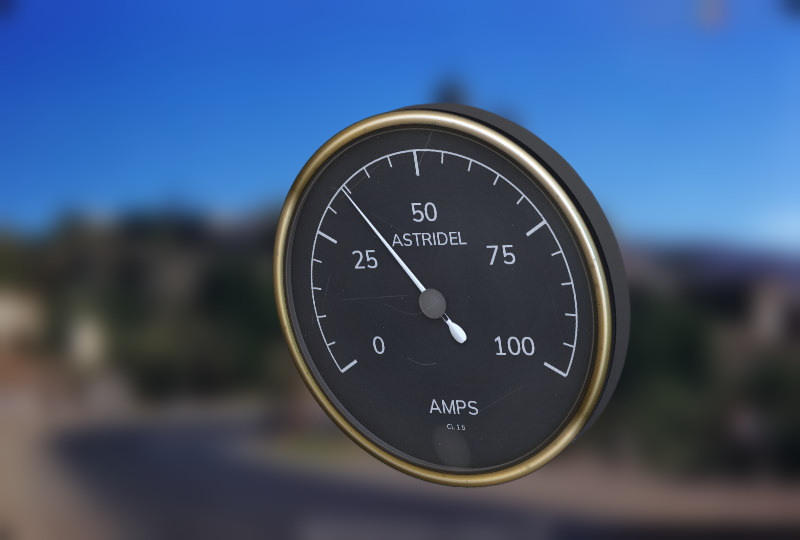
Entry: 35 A
